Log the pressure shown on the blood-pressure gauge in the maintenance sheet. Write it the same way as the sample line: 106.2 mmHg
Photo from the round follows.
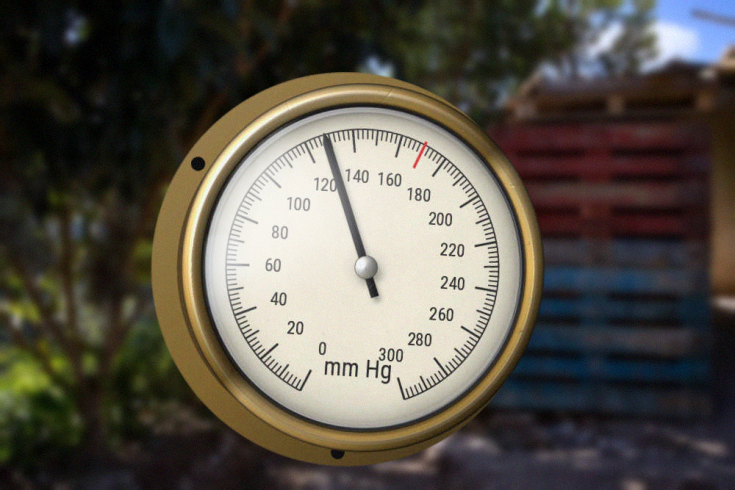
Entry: 128 mmHg
